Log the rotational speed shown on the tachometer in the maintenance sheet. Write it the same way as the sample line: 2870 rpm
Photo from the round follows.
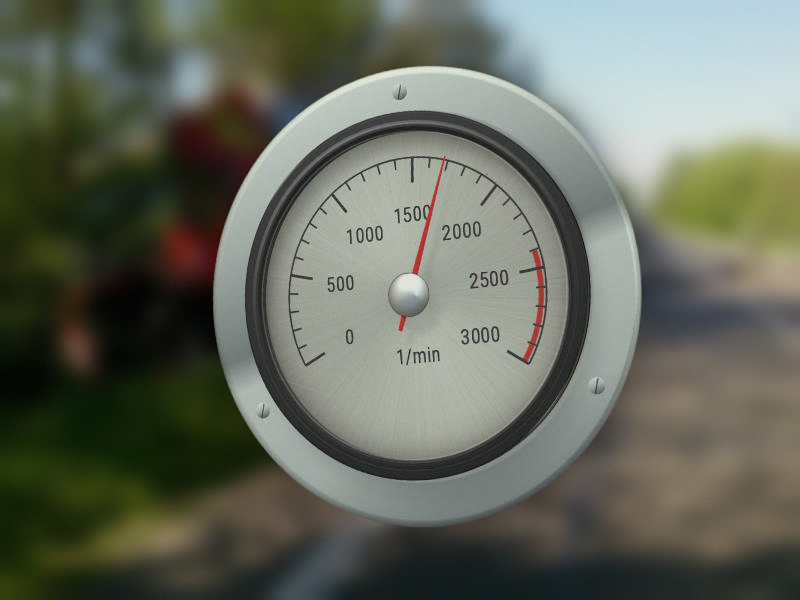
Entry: 1700 rpm
